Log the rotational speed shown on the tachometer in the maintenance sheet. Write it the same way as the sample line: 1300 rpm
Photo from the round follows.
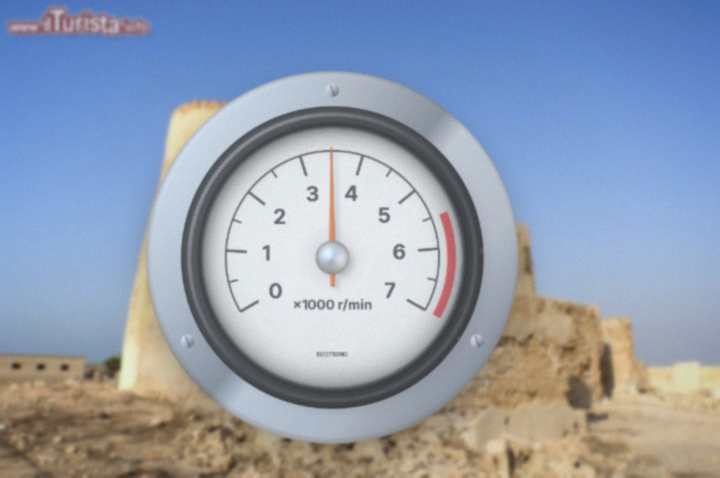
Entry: 3500 rpm
